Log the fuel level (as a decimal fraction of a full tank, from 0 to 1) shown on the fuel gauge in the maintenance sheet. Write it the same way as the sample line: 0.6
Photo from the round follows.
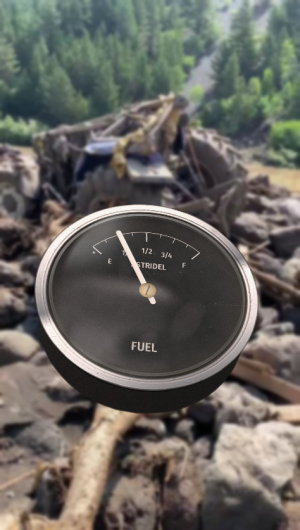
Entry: 0.25
